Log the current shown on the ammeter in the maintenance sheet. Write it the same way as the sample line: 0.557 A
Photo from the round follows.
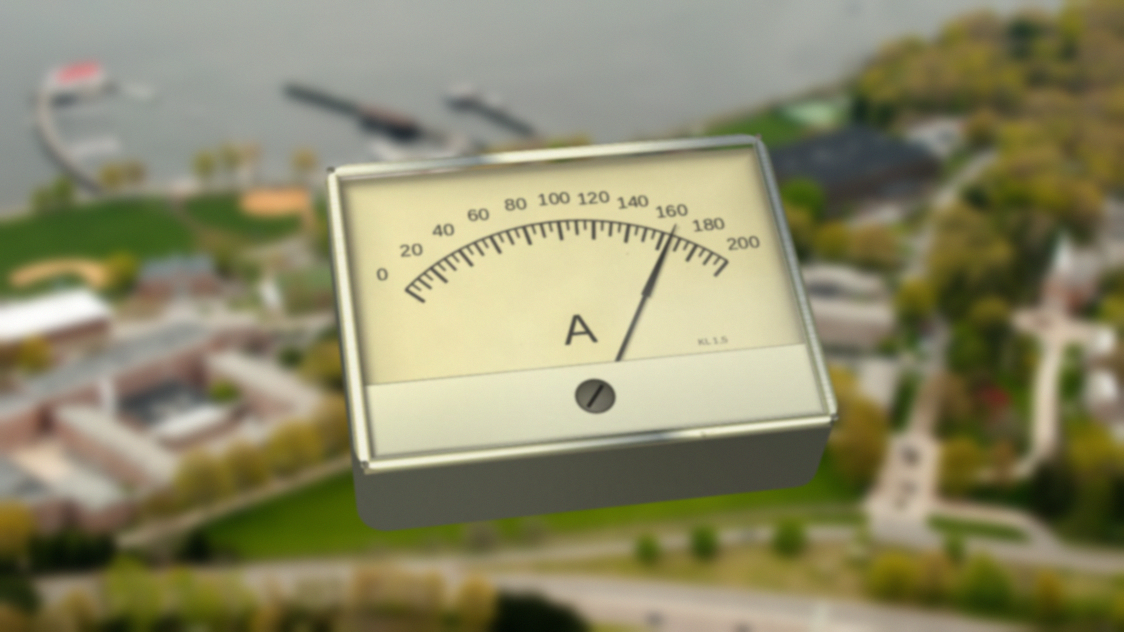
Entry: 165 A
